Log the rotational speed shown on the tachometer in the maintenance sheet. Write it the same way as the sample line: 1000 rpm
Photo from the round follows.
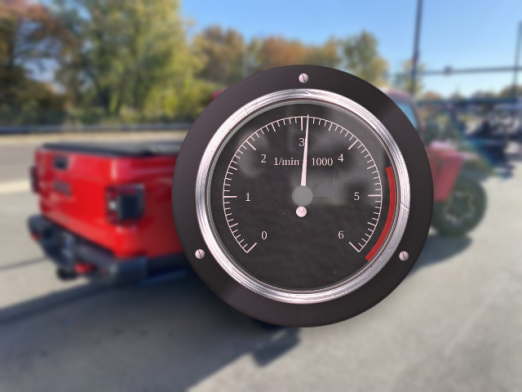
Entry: 3100 rpm
